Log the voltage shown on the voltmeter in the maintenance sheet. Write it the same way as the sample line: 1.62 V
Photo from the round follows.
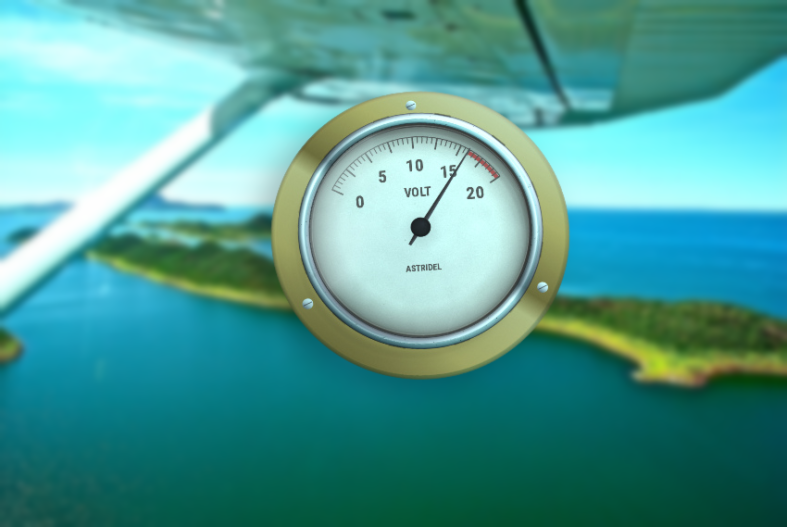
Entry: 16 V
